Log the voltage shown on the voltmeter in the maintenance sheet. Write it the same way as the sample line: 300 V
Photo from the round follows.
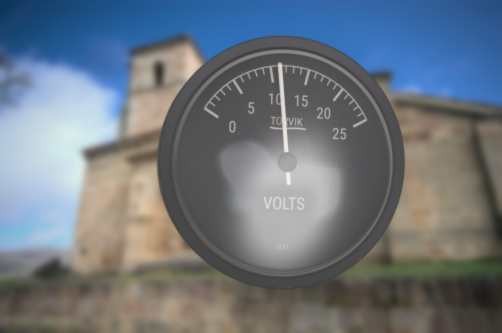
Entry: 11 V
